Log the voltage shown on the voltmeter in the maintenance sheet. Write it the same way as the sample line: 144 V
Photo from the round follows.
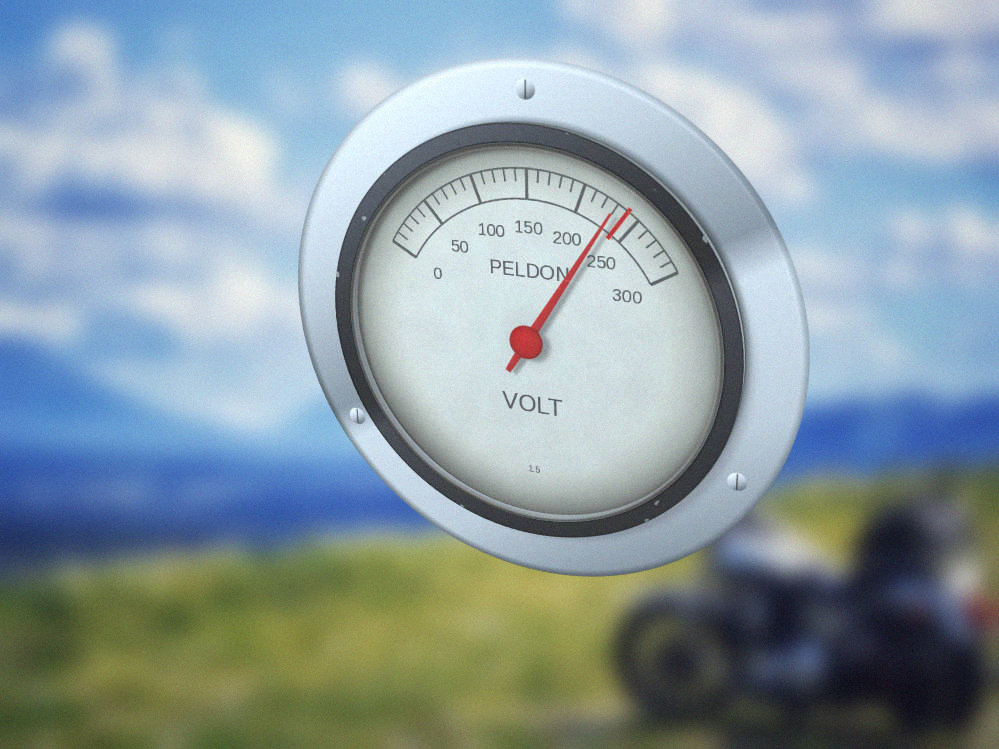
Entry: 230 V
